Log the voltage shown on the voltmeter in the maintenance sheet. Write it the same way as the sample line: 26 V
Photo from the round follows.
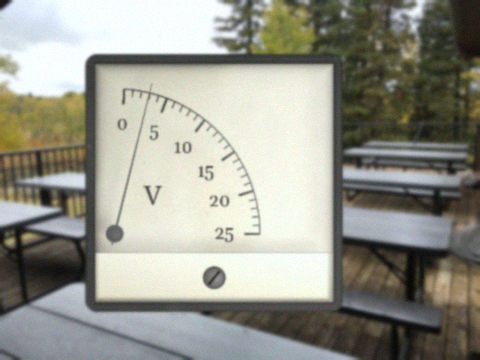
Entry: 3 V
